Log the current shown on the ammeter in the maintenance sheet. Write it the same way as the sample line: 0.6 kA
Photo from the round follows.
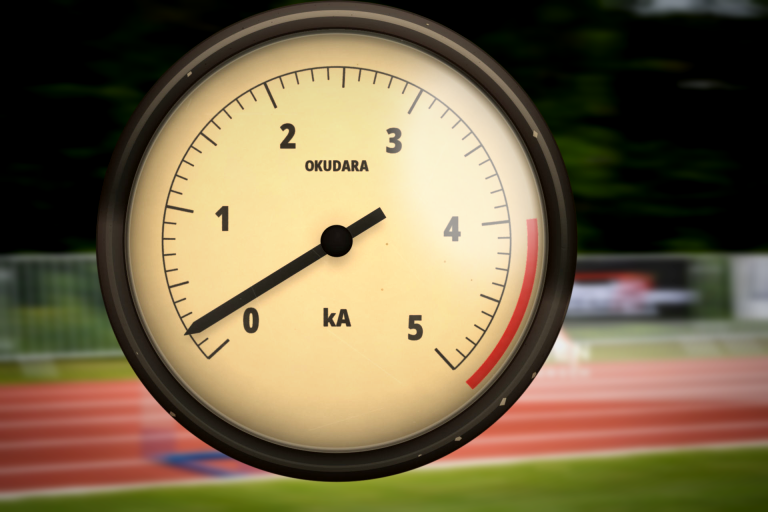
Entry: 0.2 kA
